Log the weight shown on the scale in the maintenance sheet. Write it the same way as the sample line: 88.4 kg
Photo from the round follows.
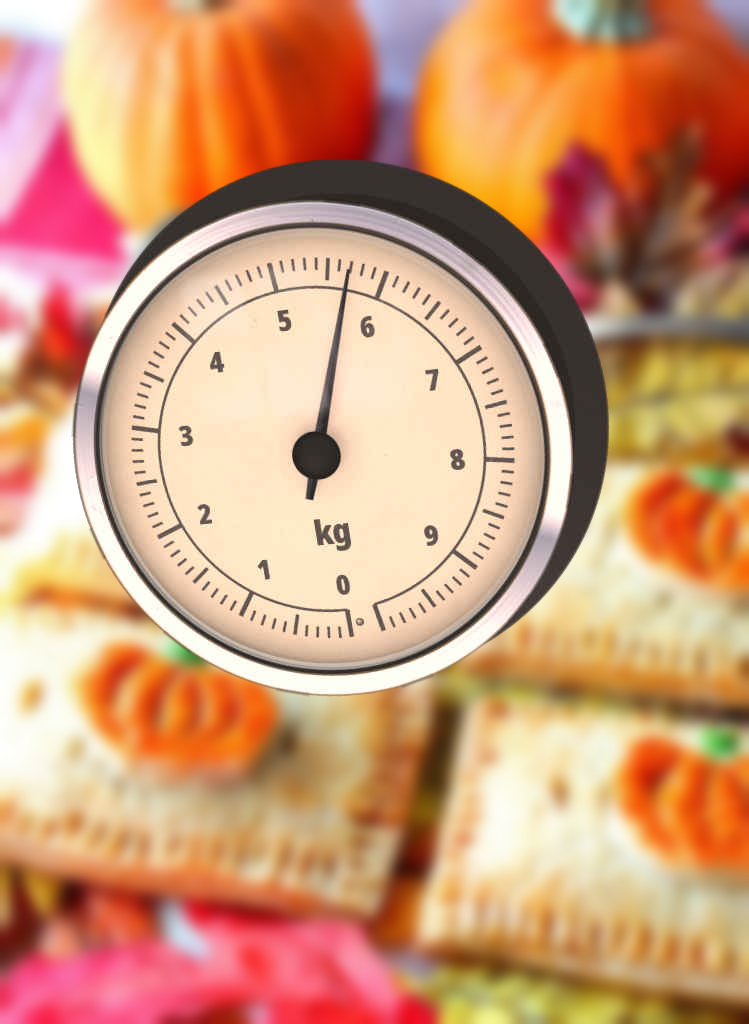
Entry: 5.7 kg
